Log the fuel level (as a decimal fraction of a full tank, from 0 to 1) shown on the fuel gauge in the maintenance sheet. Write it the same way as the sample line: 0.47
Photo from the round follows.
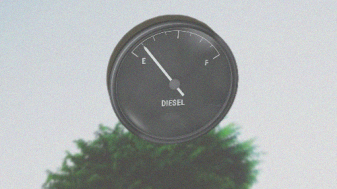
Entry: 0.125
